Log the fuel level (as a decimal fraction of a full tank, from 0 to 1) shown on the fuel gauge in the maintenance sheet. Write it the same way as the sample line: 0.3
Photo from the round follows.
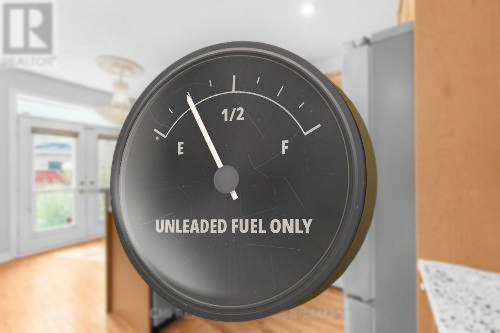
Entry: 0.25
